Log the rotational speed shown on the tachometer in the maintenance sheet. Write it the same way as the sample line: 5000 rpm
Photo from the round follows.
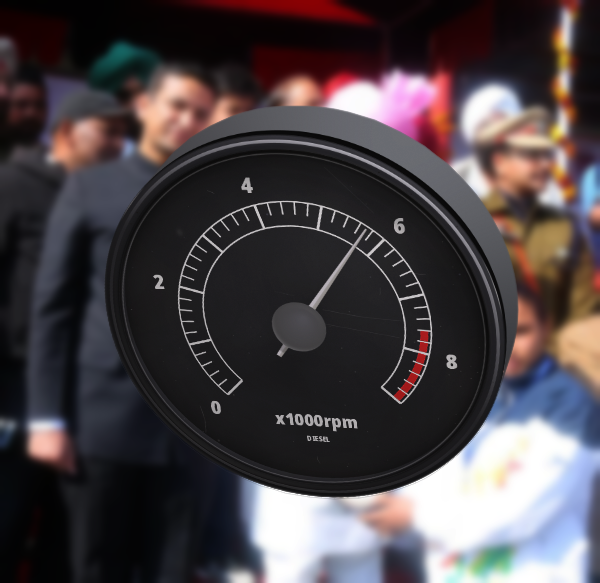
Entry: 5700 rpm
